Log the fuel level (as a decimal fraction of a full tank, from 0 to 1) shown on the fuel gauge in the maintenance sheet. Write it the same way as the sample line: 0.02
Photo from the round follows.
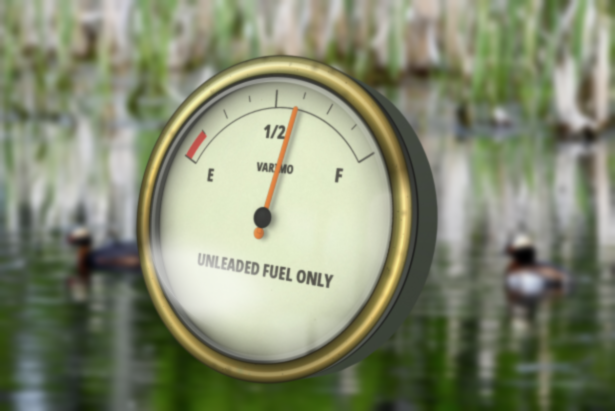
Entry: 0.625
